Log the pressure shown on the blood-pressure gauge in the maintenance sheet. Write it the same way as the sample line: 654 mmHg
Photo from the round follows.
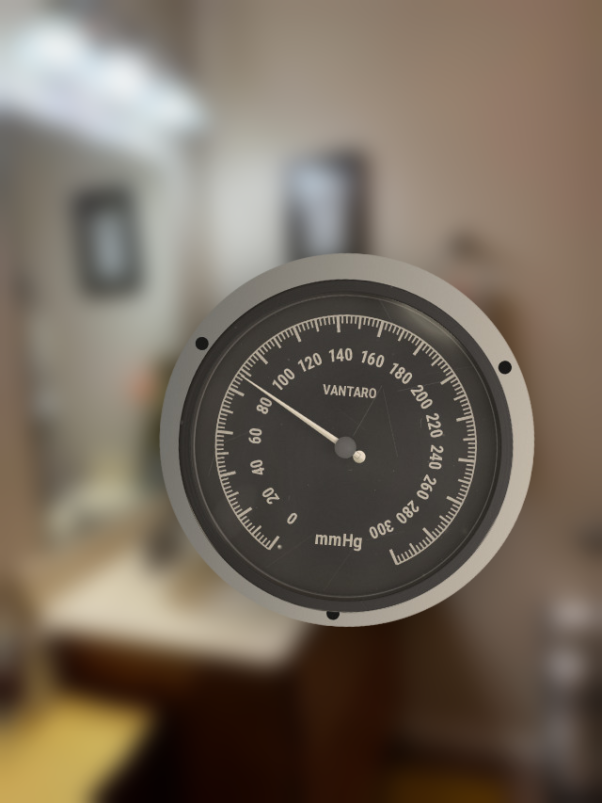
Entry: 88 mmHg
